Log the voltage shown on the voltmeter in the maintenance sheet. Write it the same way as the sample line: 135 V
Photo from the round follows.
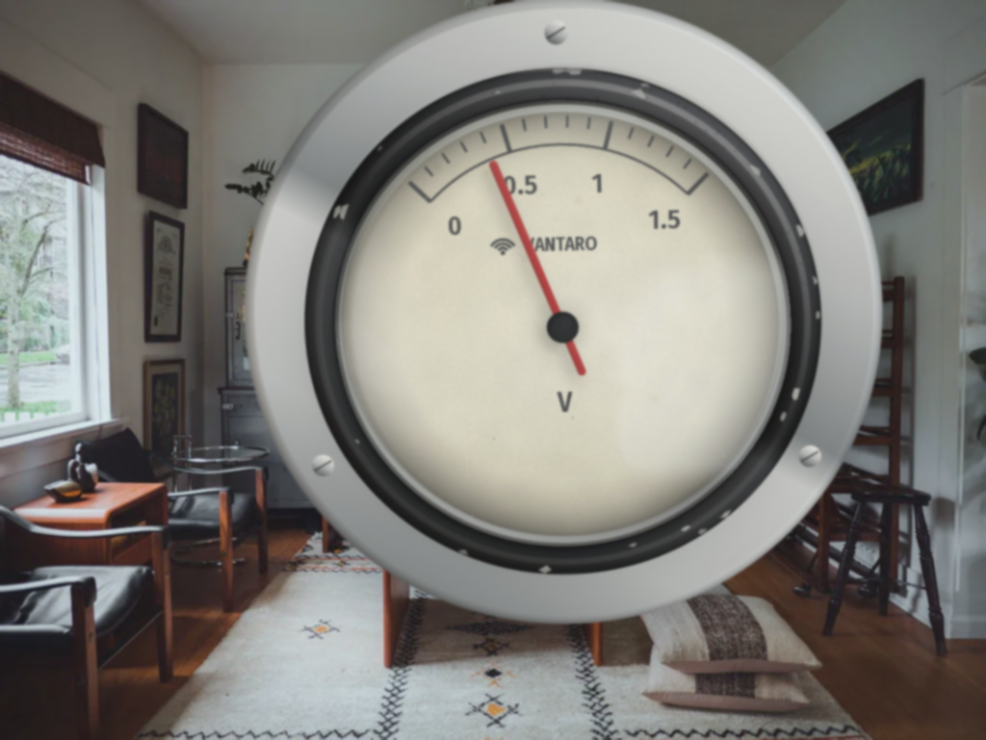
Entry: 0.4 V
